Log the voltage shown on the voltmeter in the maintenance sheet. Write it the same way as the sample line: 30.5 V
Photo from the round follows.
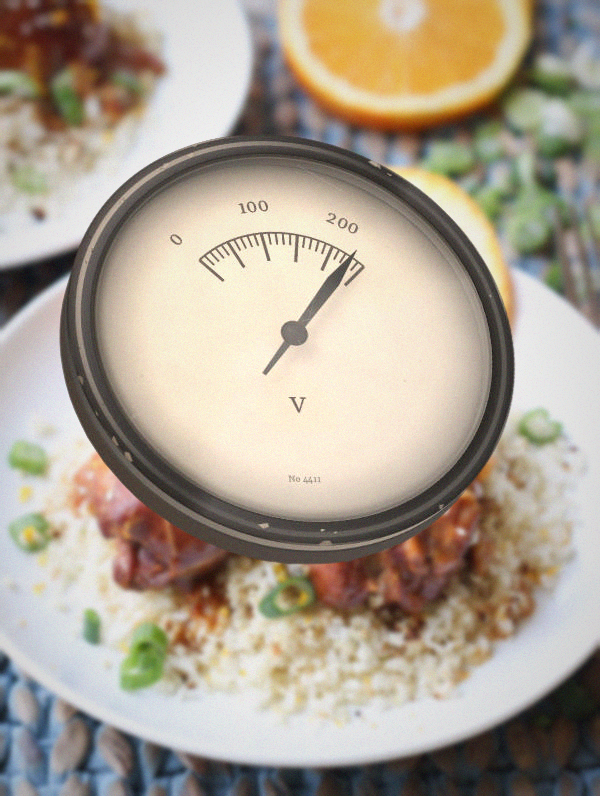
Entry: 230 V
